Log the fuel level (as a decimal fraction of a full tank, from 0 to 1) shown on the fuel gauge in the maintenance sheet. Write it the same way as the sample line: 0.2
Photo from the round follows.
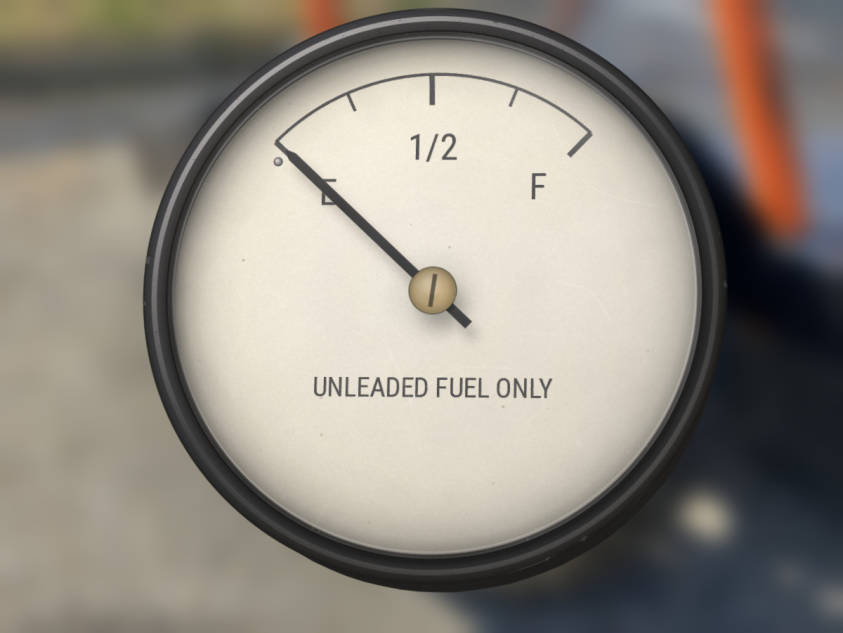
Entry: 0
